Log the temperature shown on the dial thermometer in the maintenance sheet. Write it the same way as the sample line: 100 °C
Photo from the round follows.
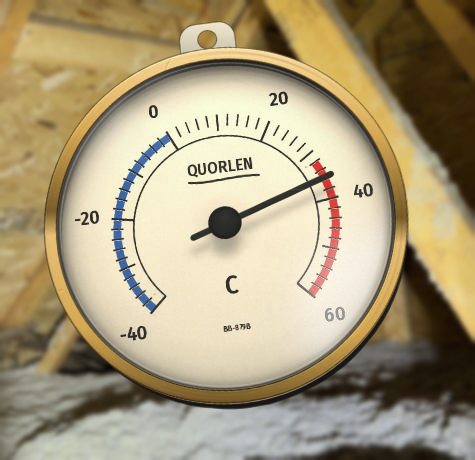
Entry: 36 °C
